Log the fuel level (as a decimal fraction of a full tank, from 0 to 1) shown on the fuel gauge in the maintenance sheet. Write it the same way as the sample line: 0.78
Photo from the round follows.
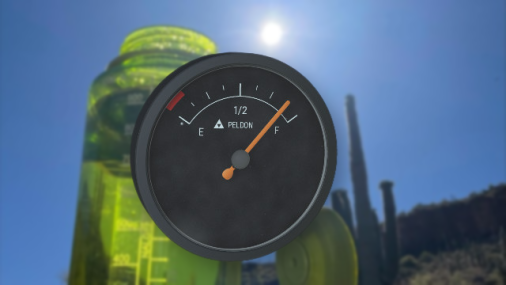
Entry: 0.875
